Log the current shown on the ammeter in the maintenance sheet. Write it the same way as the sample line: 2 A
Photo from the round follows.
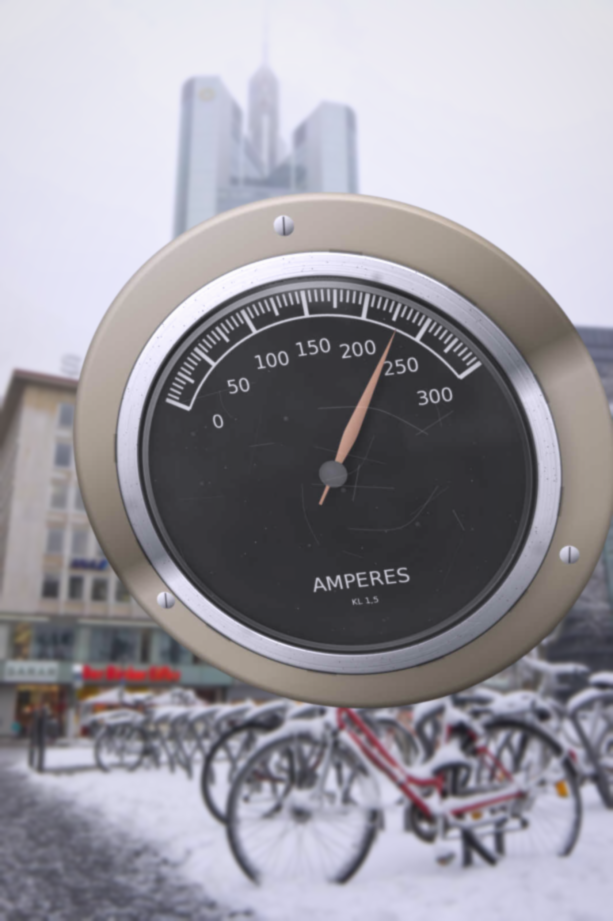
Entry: 230 A
